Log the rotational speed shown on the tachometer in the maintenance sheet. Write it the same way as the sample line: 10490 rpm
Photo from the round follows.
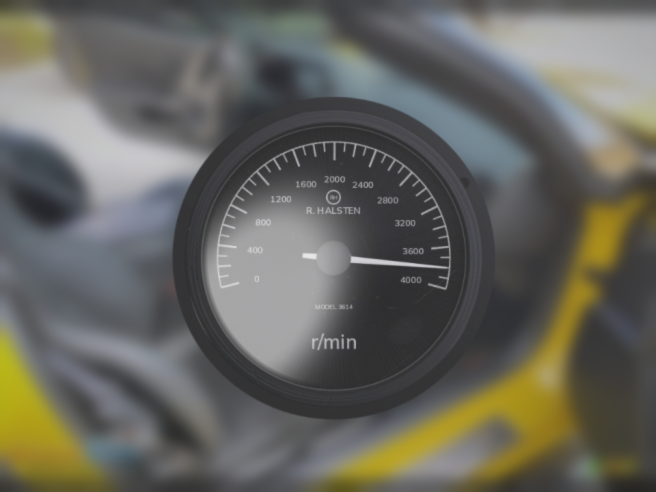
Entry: 3800 rpm
